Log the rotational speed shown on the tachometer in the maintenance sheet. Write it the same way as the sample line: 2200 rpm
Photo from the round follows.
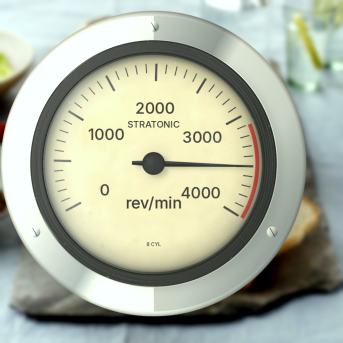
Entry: 3500 rpm
